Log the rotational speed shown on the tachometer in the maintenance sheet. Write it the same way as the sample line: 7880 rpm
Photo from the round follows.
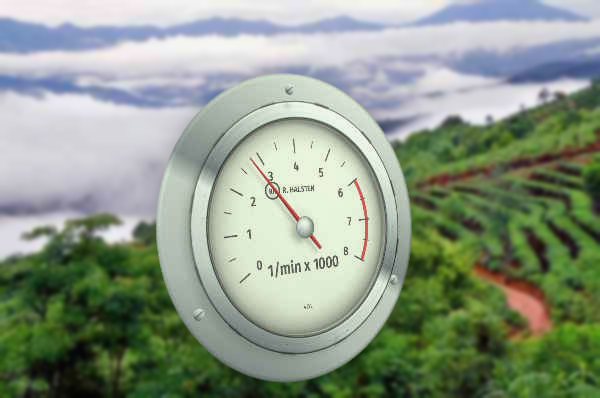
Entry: 2750 rpm
